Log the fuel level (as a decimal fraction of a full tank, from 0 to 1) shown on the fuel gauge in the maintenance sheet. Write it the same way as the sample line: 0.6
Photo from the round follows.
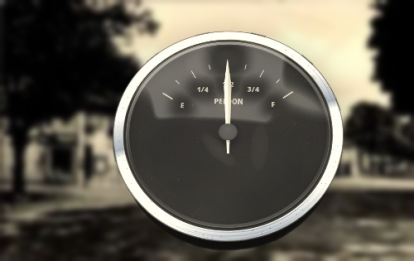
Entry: 0.5
